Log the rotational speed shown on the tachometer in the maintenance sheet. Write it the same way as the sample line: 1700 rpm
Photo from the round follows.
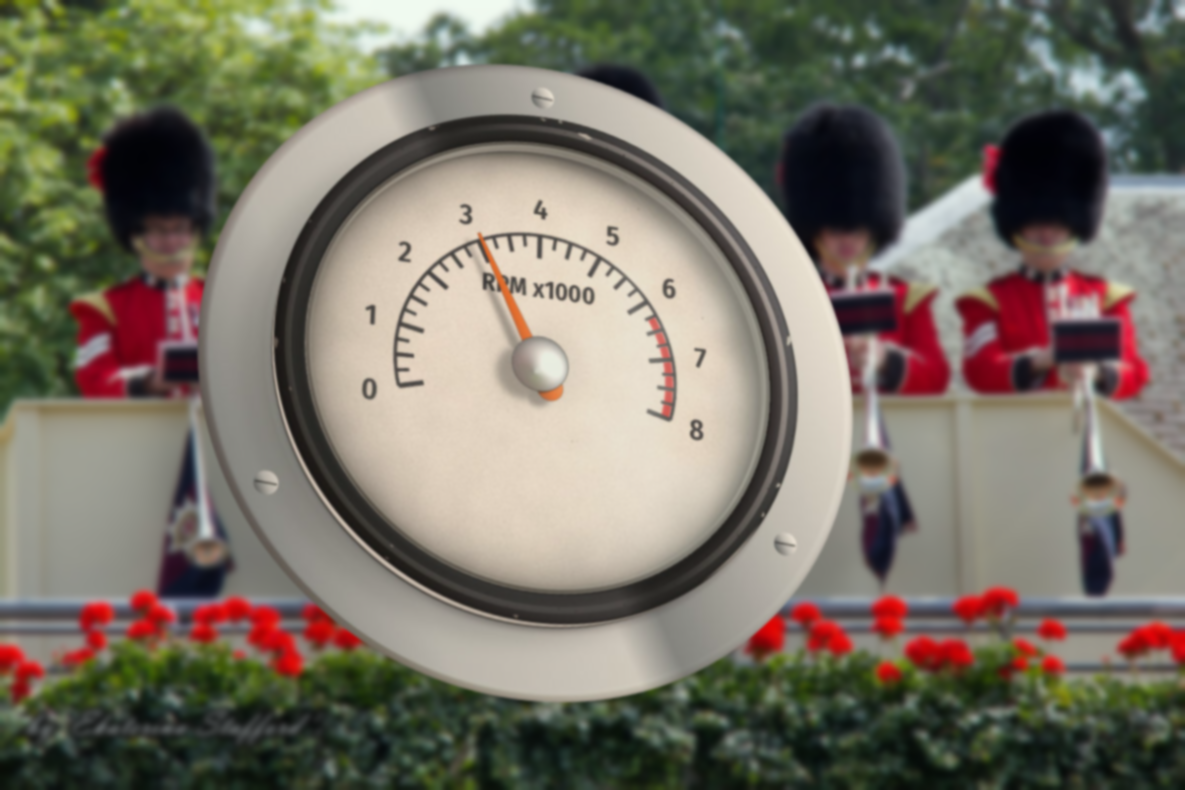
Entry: 3000 rpm
